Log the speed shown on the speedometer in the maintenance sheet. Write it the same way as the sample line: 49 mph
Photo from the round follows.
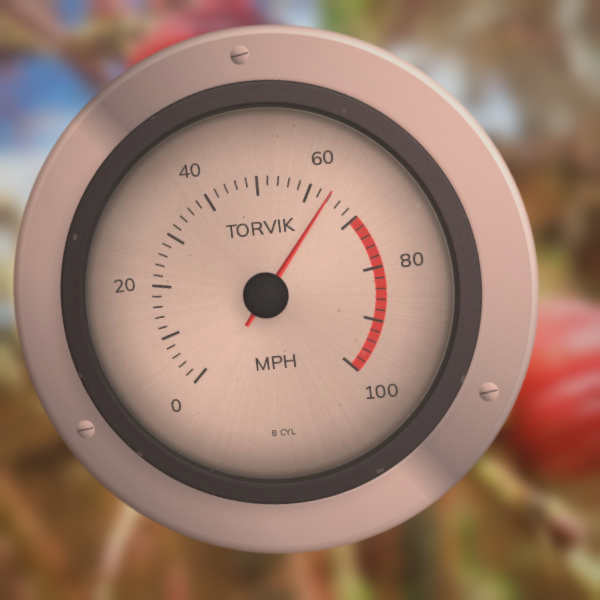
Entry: 64 mph
